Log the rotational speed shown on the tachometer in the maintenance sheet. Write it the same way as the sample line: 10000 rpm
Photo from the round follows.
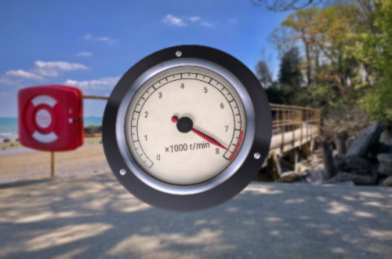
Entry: 7750 rpm
